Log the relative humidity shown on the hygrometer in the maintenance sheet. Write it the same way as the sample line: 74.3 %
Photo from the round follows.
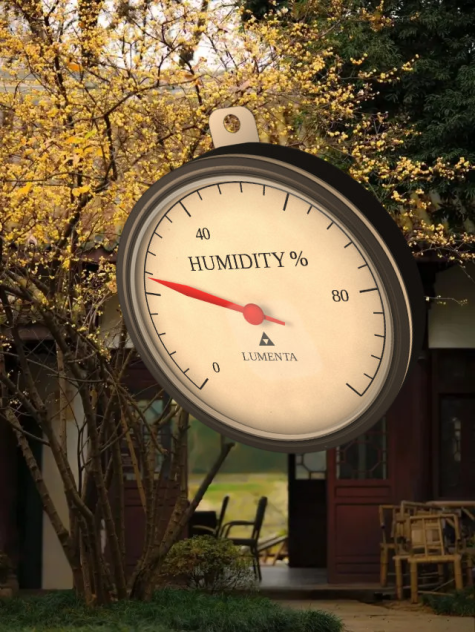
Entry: 24 %
